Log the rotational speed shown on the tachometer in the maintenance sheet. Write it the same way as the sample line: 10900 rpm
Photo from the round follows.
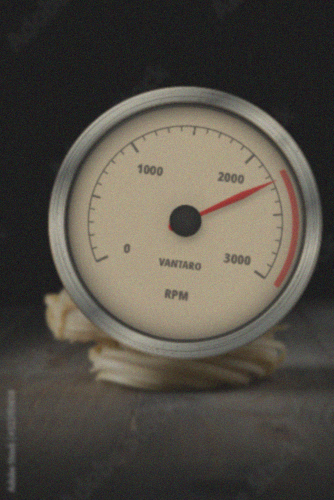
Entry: 2250 rpm
